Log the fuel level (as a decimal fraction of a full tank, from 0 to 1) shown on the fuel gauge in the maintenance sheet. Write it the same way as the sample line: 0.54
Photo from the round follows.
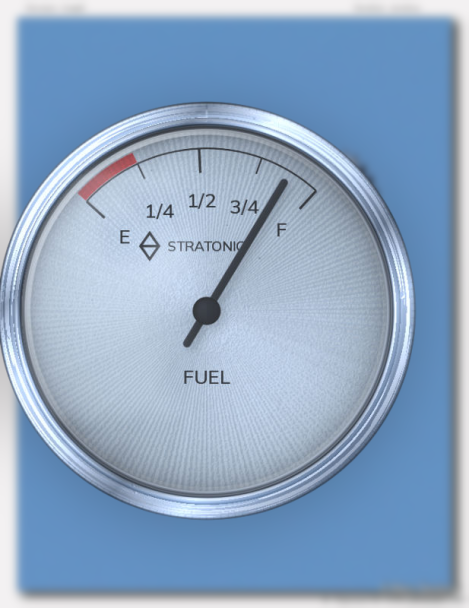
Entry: 0.875
